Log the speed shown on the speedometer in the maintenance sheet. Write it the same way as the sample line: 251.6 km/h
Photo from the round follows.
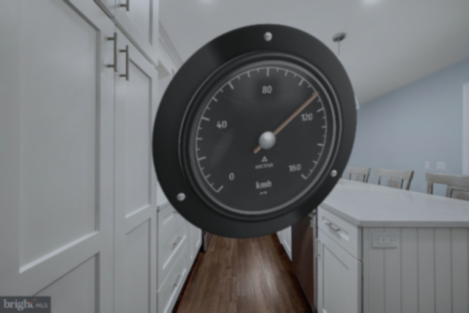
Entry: 110 km/h
